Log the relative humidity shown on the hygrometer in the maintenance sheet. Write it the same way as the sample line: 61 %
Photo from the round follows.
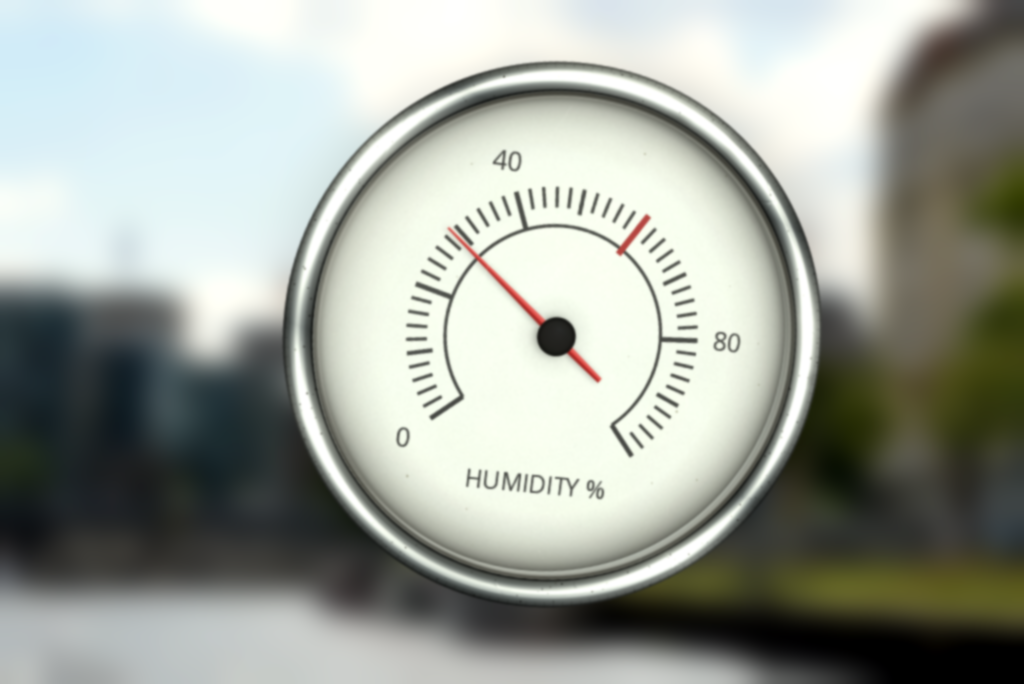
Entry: 29 %
